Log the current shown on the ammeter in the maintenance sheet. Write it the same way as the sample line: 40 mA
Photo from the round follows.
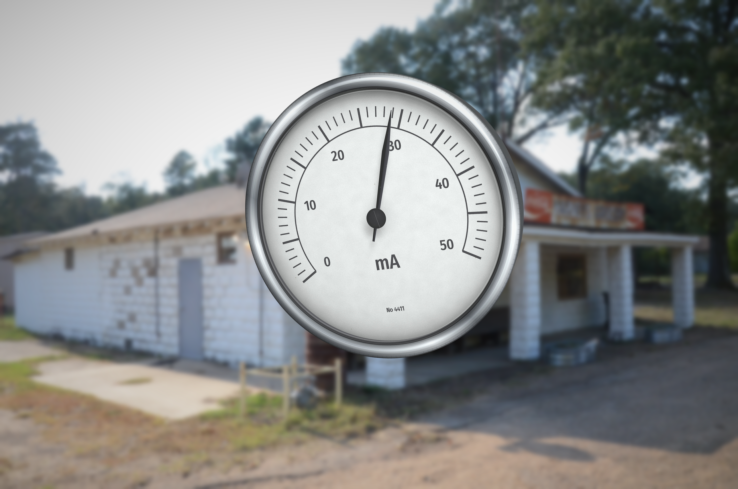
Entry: 29 mA
